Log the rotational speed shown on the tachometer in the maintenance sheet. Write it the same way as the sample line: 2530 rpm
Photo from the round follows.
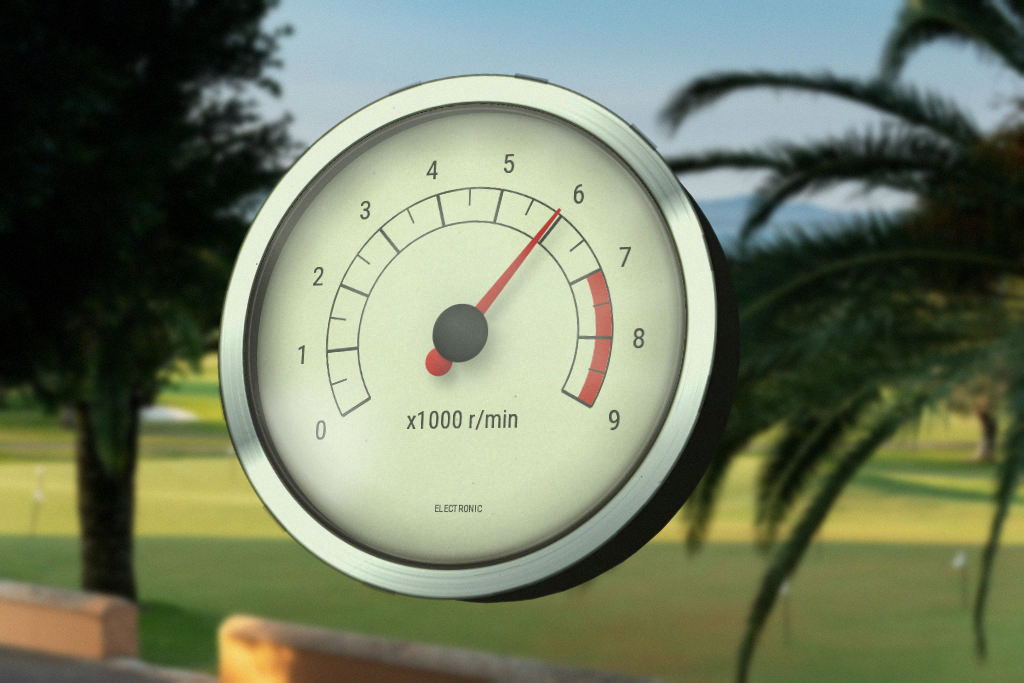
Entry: 6000 rpm
